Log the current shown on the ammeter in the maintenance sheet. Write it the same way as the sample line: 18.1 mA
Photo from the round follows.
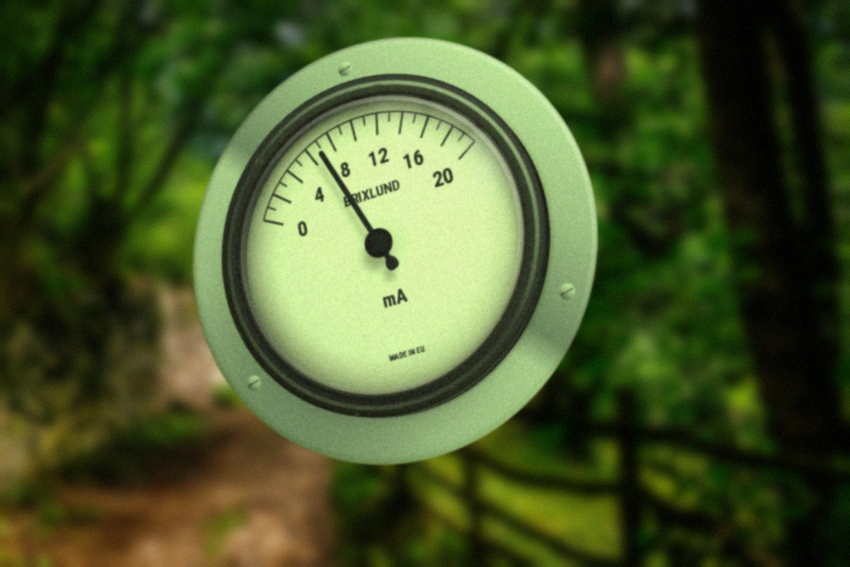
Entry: 7 mA
